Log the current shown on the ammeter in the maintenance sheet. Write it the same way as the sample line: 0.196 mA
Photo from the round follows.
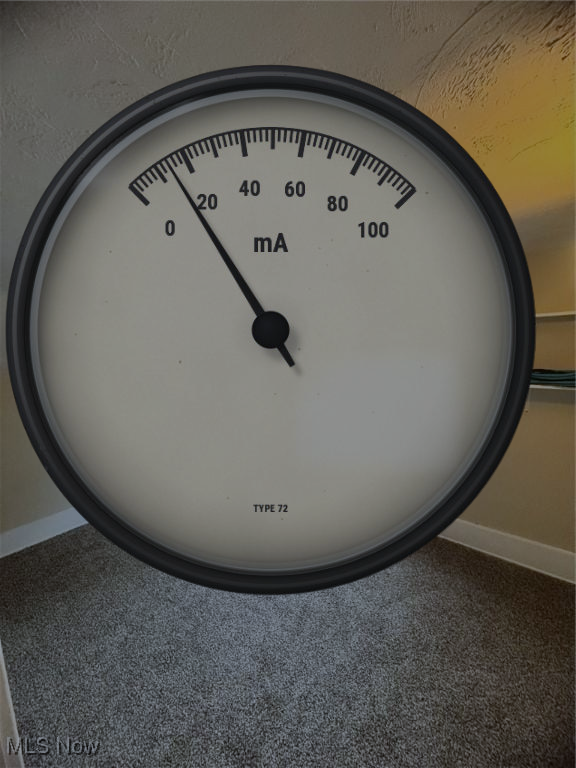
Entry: 14 mA
